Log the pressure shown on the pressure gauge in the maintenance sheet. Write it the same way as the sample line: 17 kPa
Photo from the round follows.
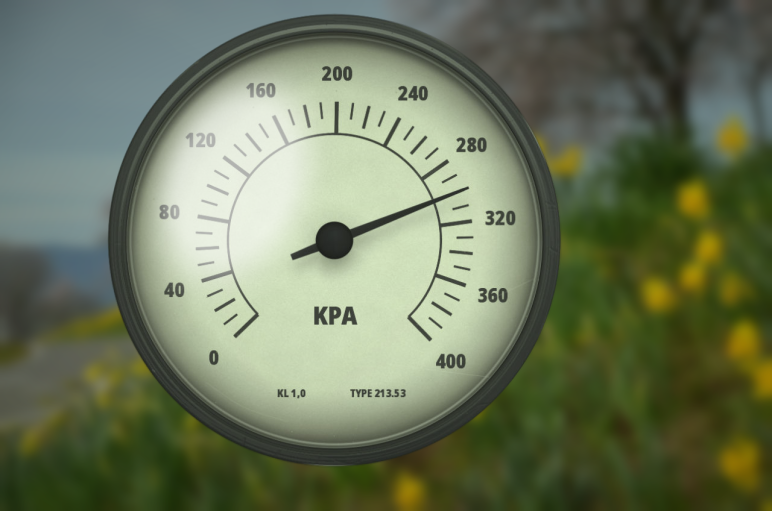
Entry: 300 kPa
